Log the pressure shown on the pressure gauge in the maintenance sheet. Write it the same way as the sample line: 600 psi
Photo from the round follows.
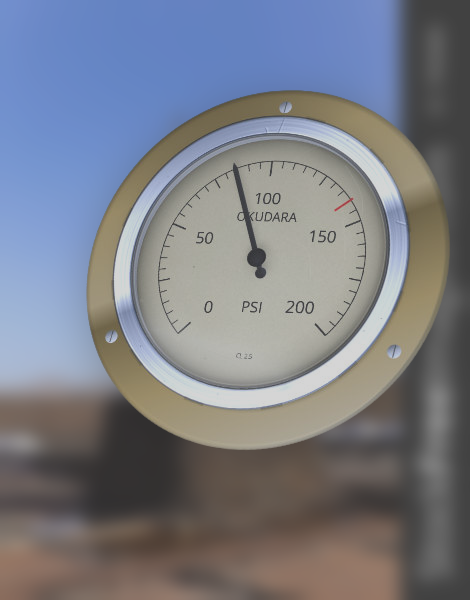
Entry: 85 psi
